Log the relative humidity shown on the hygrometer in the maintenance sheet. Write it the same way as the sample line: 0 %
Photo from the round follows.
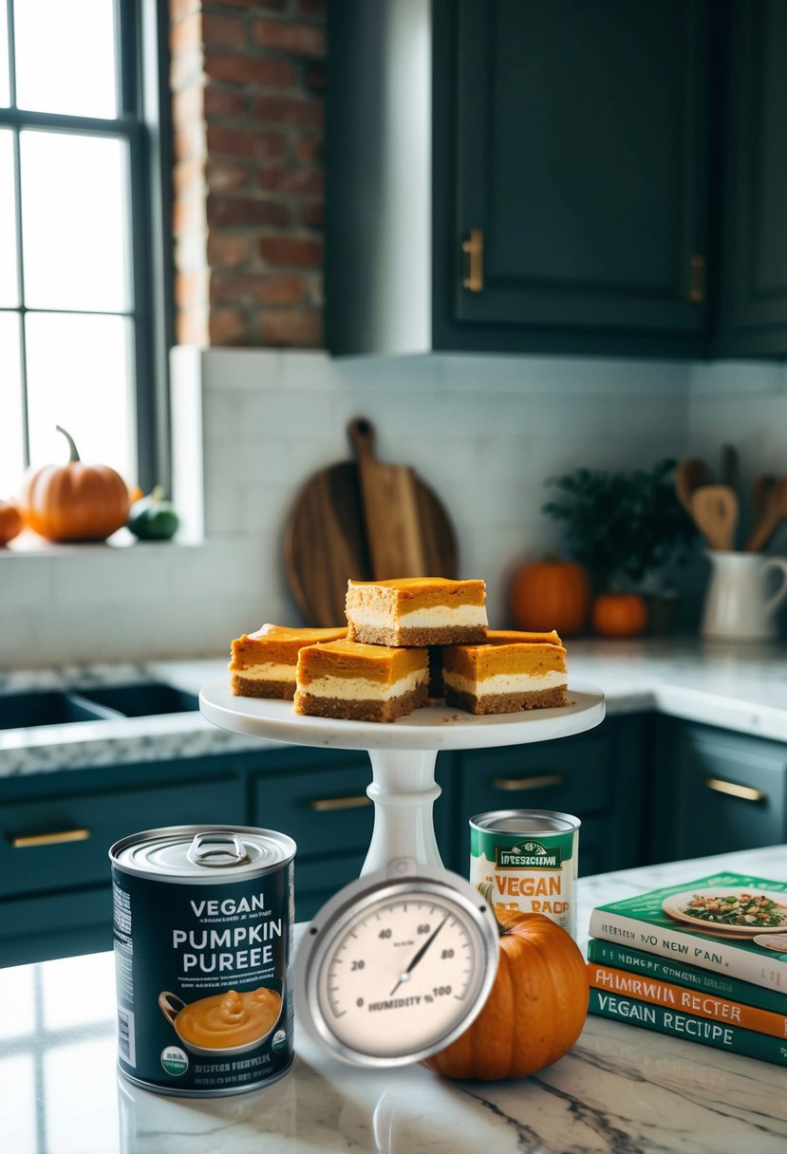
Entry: 65 %
